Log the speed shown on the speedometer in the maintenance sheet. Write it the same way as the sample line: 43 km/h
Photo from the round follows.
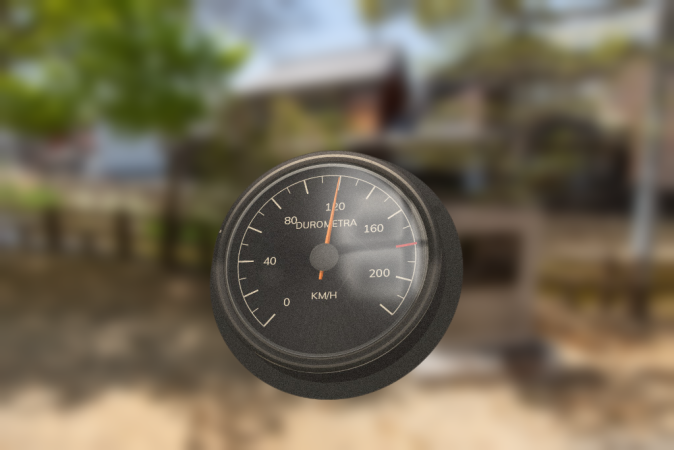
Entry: 120 km/h
